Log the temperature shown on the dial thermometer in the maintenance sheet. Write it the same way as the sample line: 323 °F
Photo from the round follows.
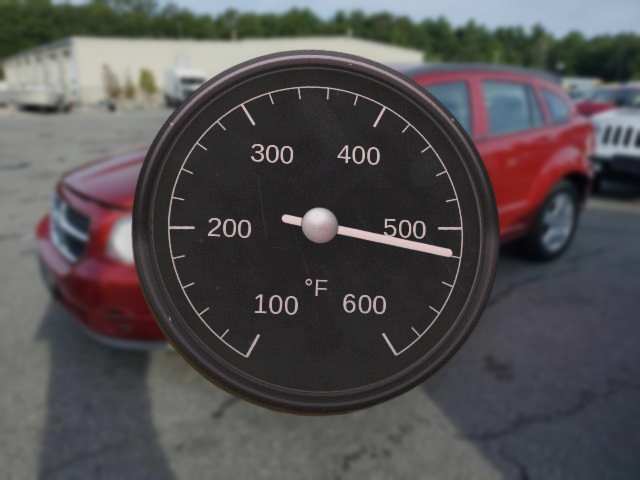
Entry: 520 °F
